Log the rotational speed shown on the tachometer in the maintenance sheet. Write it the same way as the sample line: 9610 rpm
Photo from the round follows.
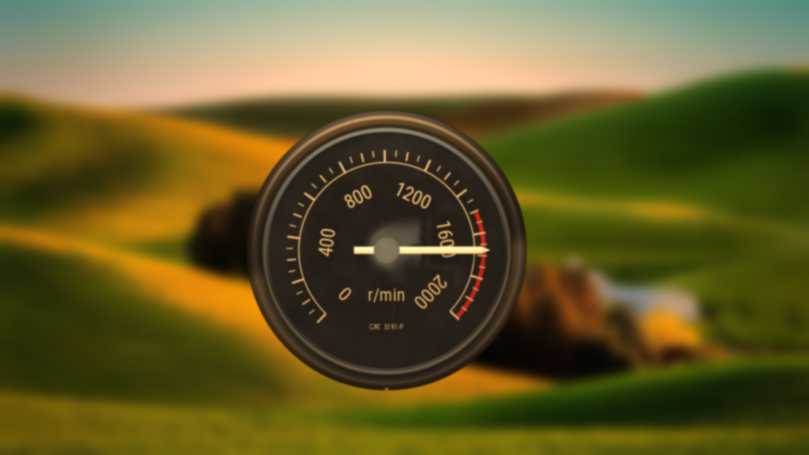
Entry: 1675 rpm
